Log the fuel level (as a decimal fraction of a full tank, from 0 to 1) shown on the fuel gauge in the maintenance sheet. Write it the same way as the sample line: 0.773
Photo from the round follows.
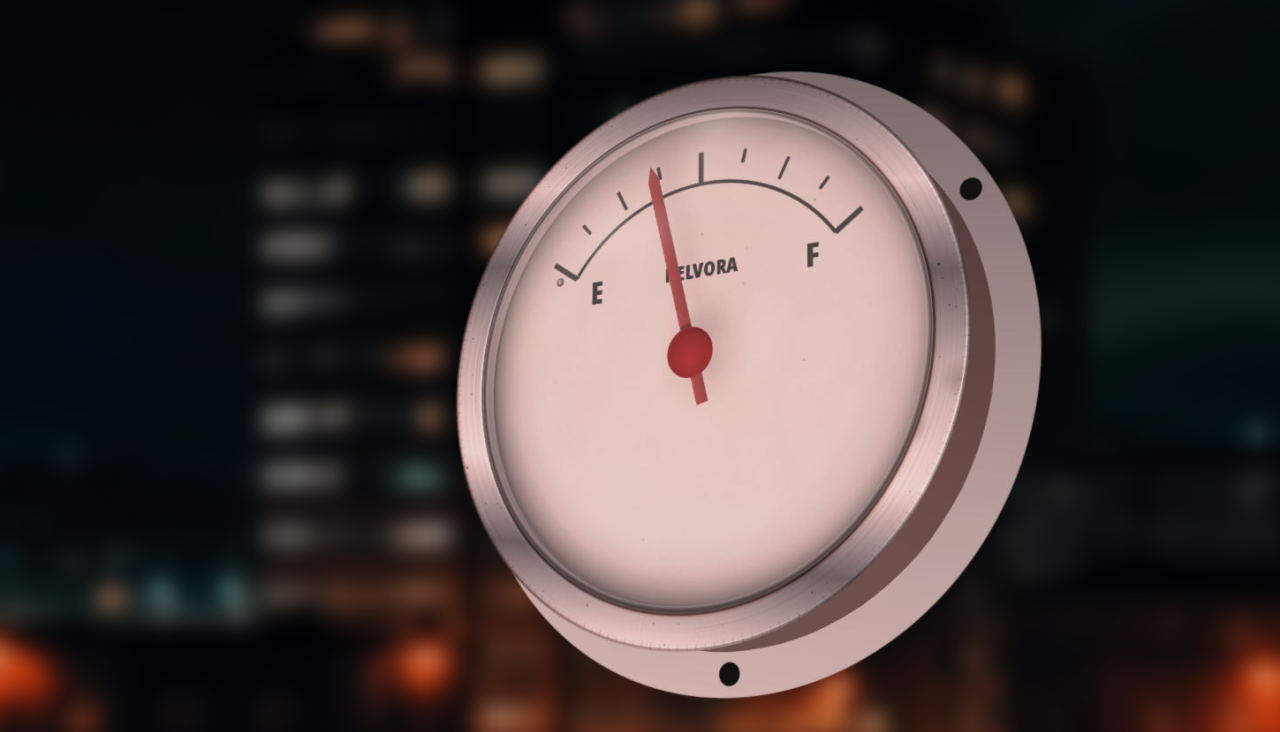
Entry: 0.375
